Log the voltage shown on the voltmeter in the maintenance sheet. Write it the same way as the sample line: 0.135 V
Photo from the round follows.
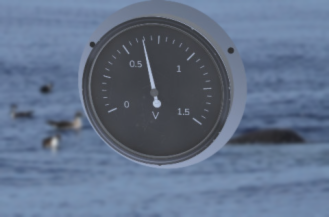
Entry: 0.65 V
